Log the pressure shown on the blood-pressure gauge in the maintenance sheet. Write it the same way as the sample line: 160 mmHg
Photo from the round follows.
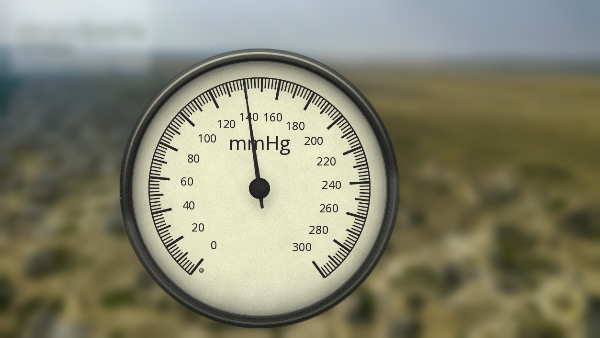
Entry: 140 mmHg
